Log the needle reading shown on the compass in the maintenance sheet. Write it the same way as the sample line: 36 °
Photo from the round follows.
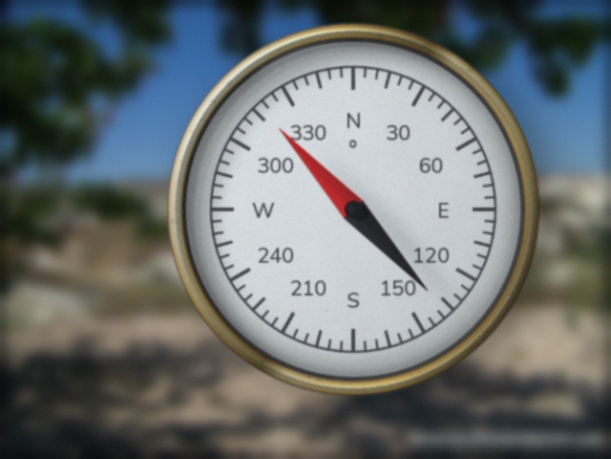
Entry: 317.5 °
